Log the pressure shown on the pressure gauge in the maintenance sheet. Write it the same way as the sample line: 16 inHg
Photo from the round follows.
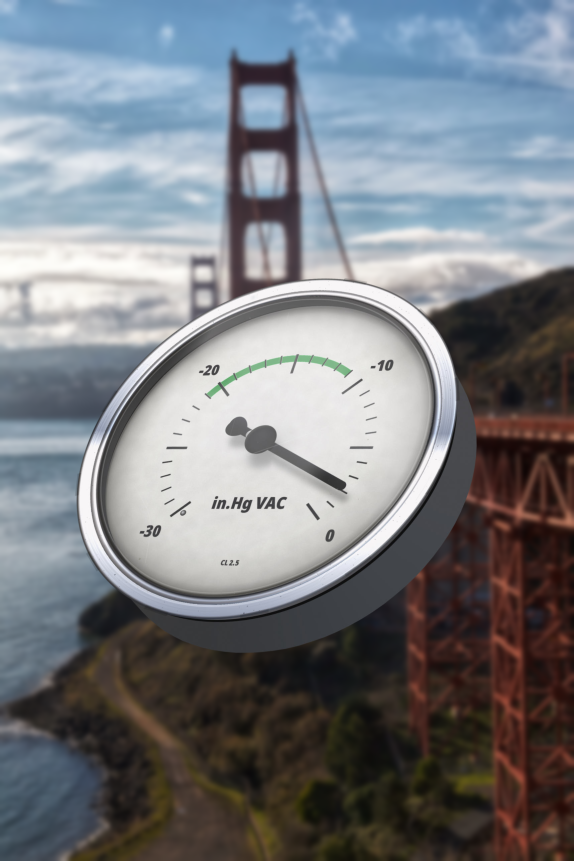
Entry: -2 inHg
